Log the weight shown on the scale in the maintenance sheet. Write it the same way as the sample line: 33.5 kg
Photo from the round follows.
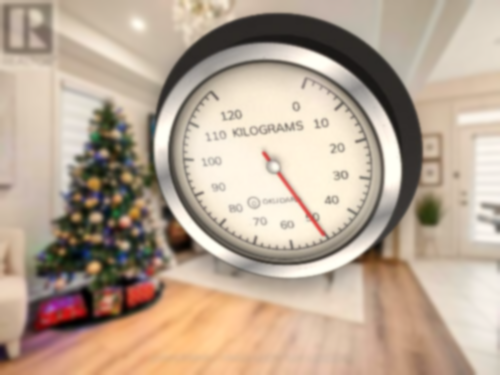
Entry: 50 kg
